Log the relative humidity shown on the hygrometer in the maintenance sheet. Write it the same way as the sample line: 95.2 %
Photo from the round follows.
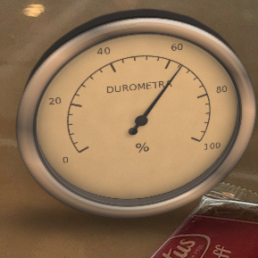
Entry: 64 %
